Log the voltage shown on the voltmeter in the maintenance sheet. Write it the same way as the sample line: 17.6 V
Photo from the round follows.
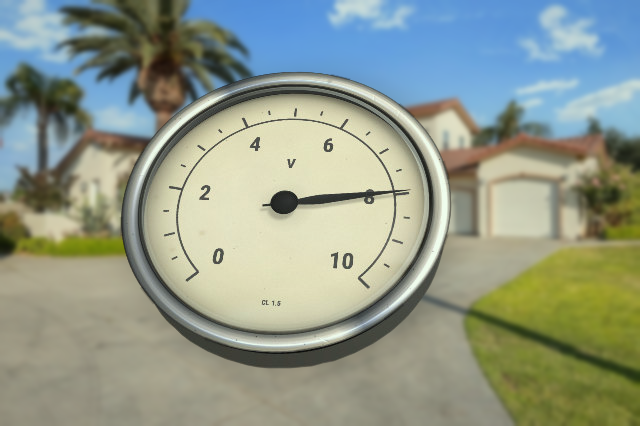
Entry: 8 V
